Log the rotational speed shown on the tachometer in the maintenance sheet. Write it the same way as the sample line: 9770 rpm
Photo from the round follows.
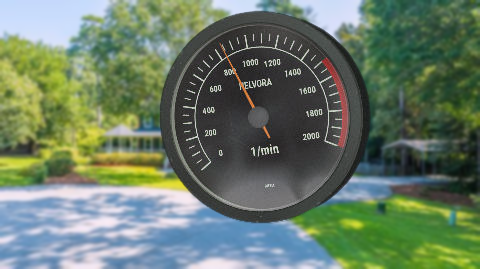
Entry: 850 rpm
